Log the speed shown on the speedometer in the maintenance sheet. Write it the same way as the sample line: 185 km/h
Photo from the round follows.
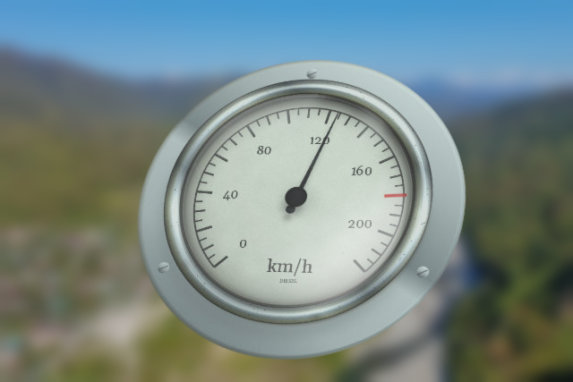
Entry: 125 km/h
